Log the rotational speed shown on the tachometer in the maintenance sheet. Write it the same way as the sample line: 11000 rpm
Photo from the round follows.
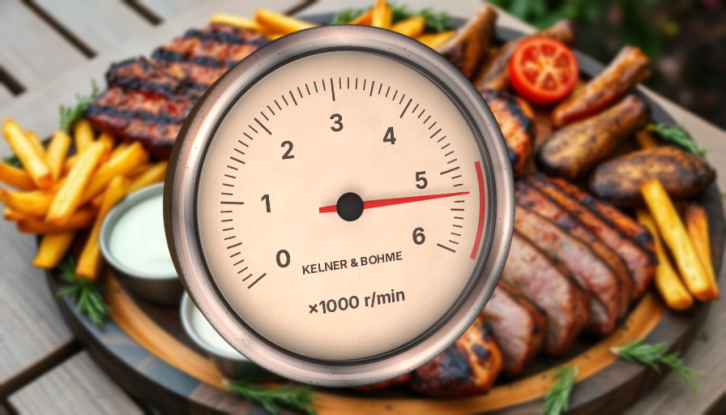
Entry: 5300 rpm
